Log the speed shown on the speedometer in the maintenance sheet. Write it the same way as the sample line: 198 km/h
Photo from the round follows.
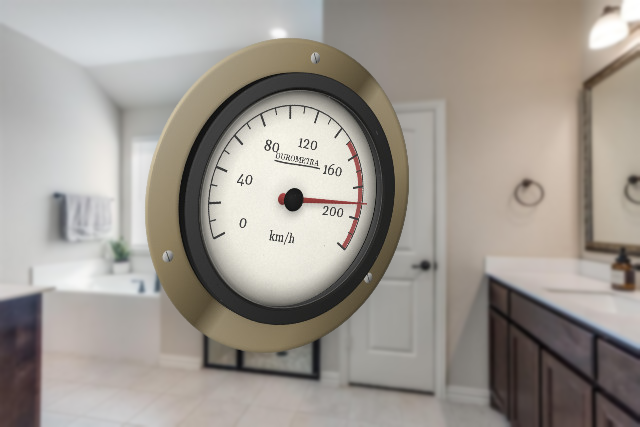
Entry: 190 km/h
